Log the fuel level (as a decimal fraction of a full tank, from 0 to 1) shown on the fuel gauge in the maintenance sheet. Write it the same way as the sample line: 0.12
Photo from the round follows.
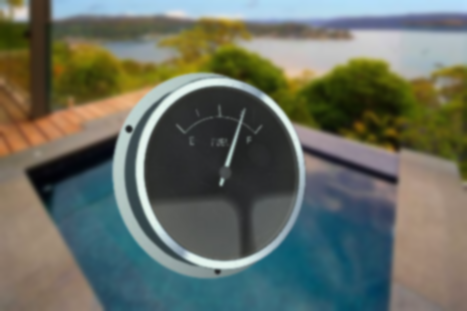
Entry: 0.75
